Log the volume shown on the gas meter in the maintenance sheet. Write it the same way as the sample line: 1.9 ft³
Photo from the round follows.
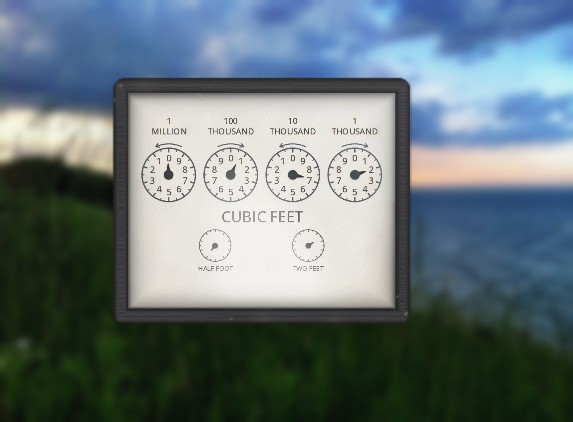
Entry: 7200 ft³
